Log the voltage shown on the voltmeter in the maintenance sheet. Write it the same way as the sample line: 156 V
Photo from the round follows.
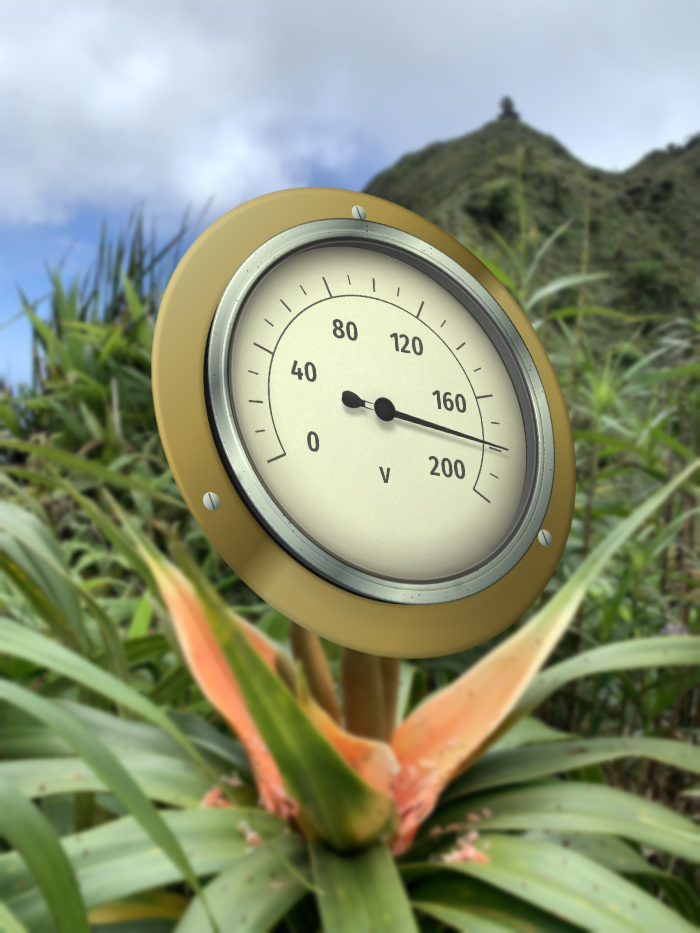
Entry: 180 V
